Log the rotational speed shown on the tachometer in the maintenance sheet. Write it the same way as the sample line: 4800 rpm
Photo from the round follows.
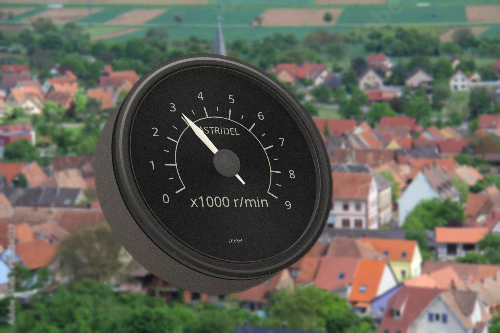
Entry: 3000 rpm
